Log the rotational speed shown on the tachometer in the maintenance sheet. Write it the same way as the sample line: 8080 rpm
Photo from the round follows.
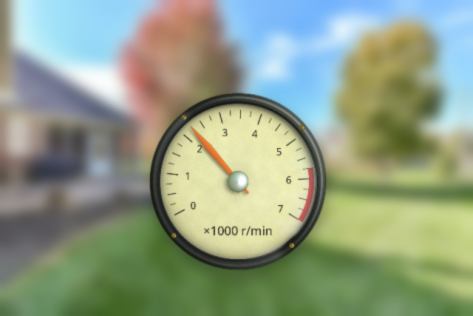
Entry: 2250 rpm
